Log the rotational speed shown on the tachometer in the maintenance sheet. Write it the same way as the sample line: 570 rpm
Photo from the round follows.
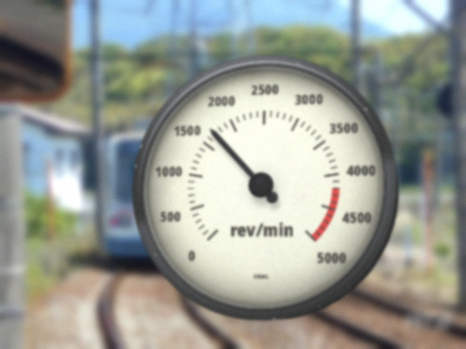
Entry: 1700 rpm
